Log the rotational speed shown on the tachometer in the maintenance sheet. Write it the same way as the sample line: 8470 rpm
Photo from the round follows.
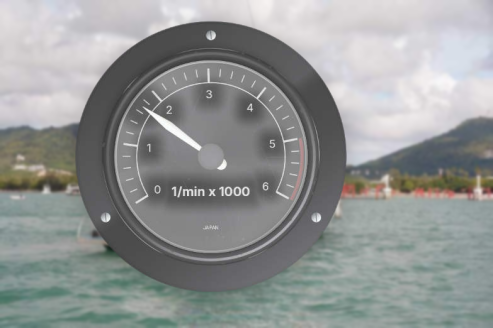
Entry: 1700 rpm
